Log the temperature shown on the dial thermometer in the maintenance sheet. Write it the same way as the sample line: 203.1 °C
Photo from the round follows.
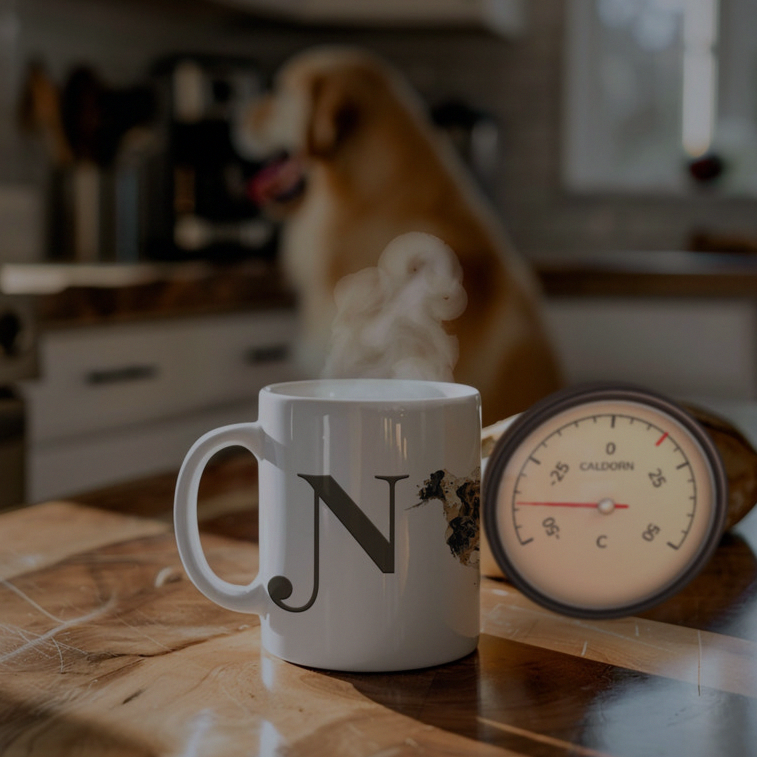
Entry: -37.5 °C
